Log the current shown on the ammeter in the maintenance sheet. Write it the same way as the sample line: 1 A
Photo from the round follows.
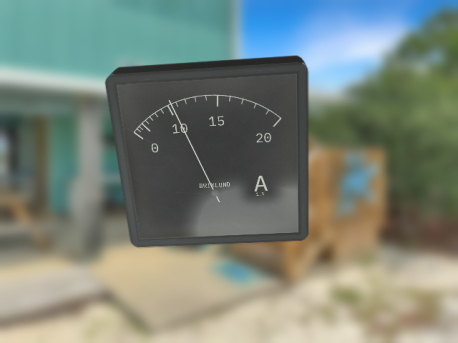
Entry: 10.5 A
